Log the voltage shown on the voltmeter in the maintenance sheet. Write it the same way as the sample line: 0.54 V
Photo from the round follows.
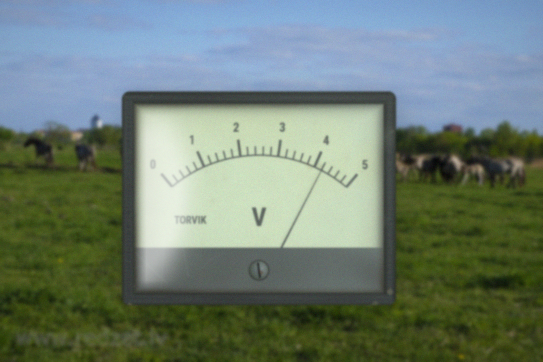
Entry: 4.2 V
